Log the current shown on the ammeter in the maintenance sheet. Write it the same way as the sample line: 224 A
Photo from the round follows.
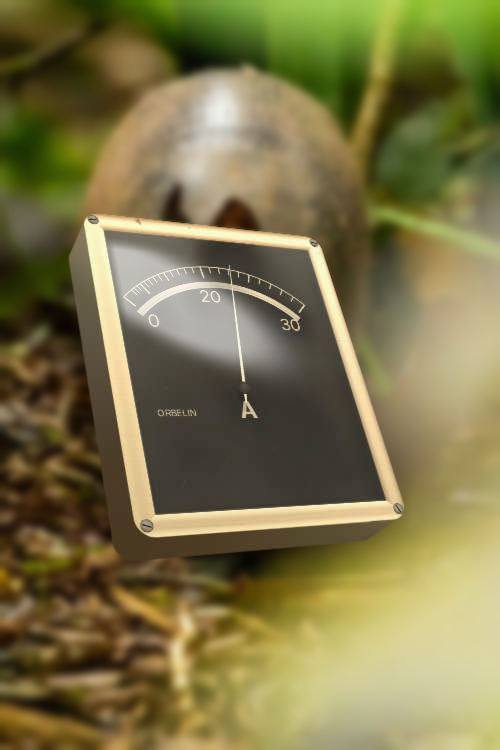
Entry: 23 A
